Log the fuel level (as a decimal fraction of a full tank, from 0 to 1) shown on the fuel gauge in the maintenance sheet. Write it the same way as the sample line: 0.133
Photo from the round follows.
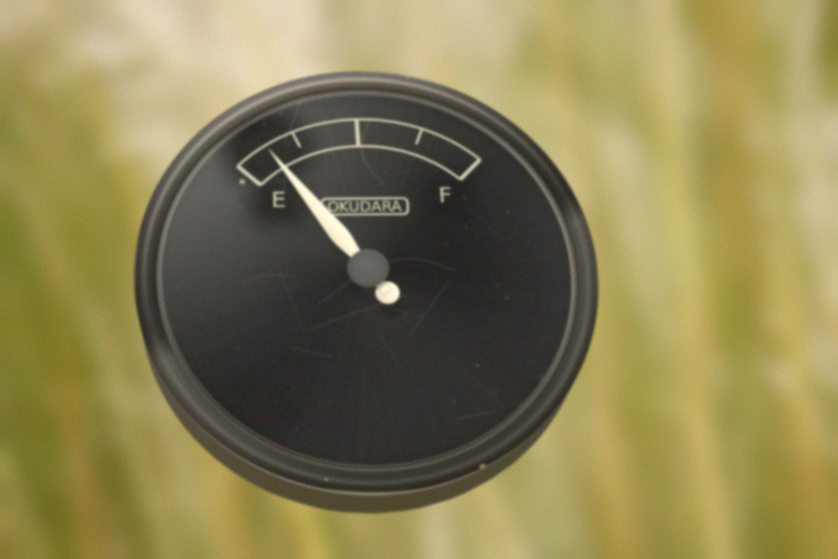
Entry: 0.125
